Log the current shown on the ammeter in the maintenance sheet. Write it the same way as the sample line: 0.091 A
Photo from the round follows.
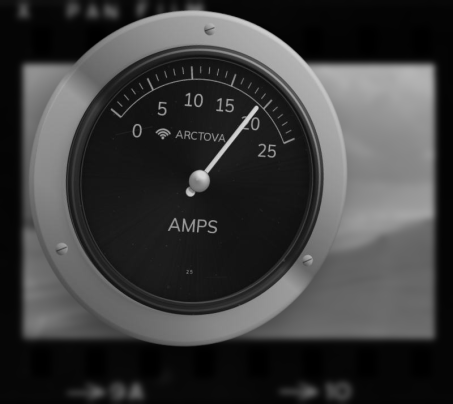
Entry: 19 A
